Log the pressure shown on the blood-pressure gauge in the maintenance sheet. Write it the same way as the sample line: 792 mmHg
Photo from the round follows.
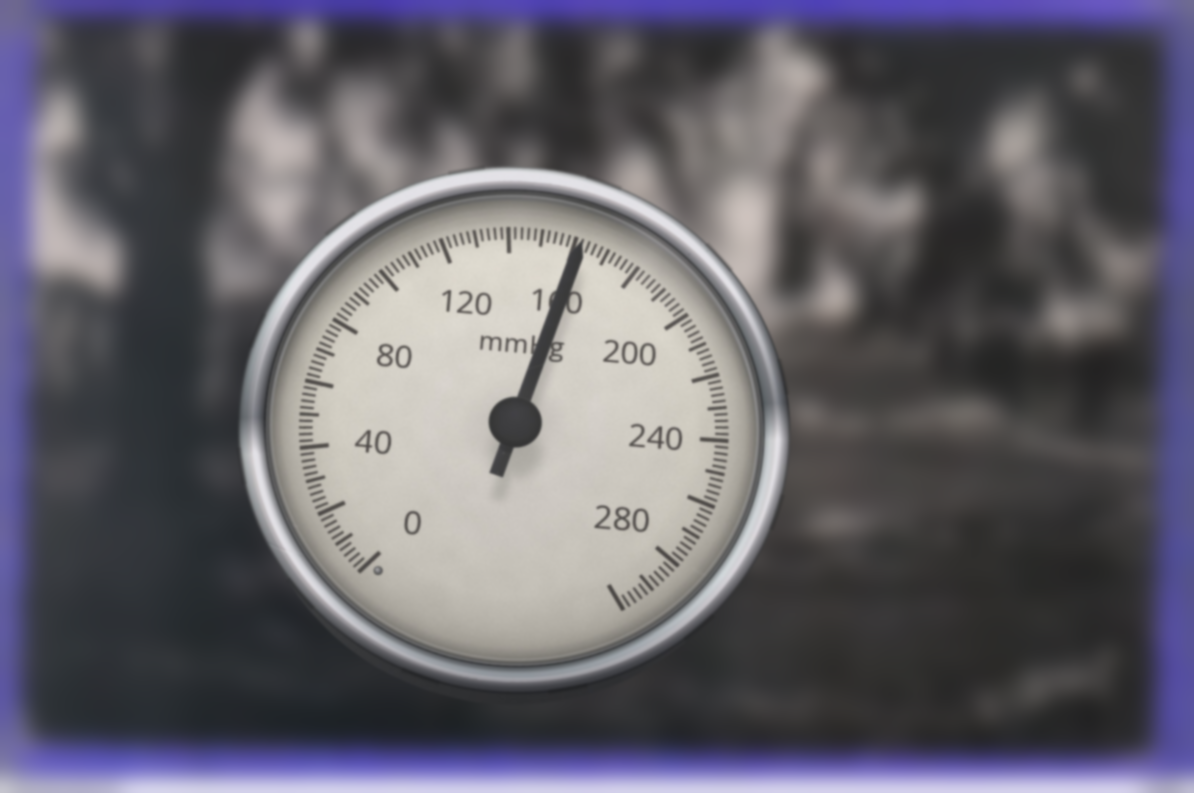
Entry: 162 mmHg
